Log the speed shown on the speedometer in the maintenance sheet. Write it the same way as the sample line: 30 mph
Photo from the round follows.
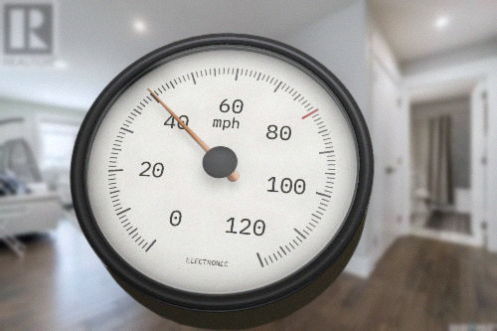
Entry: 40 mph
